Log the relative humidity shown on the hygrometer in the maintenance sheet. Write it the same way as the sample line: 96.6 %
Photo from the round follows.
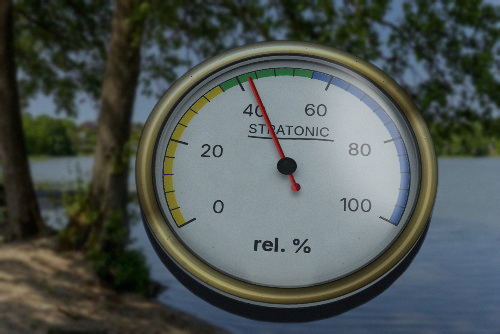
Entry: 42 %
